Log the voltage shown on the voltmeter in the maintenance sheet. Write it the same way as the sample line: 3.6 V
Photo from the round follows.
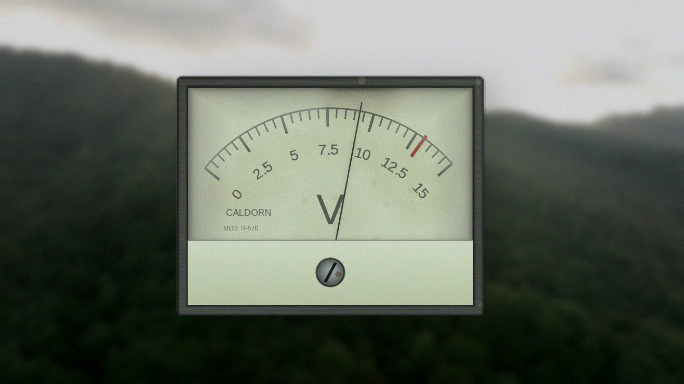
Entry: 9.25 V
